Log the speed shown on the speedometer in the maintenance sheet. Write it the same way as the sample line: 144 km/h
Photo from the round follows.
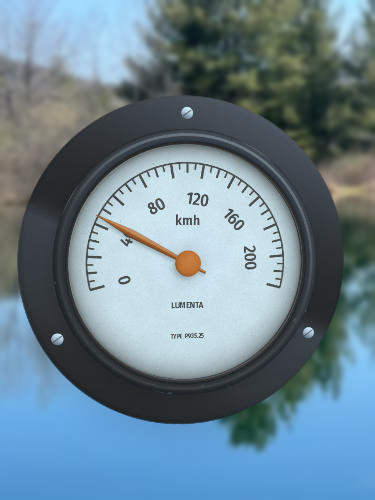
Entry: 45 km/h
